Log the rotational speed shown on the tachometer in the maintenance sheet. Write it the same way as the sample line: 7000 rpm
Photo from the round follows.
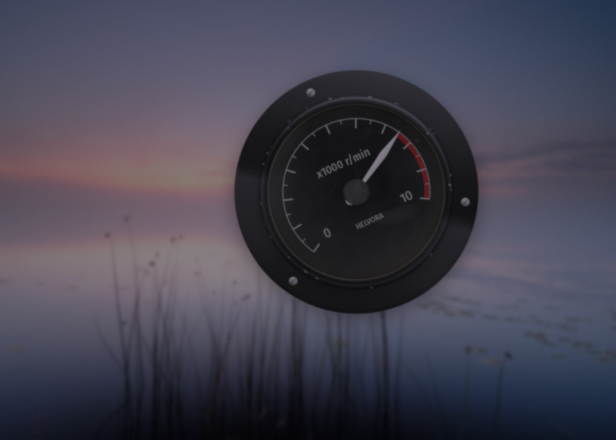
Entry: 7500 rpm
